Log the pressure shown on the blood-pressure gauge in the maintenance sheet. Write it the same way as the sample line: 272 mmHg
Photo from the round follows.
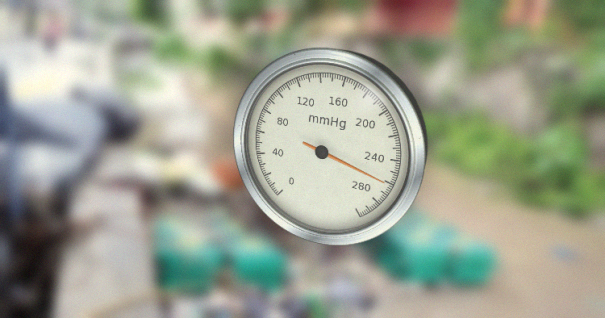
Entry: 260 mmHg
